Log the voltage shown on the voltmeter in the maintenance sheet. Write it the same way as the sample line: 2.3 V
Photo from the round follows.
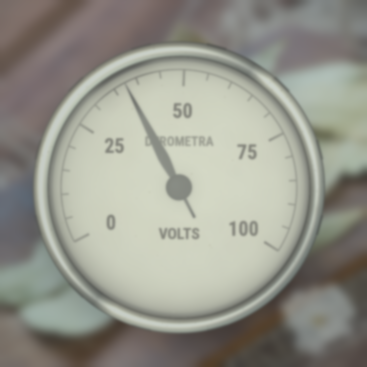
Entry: 37.5 V
